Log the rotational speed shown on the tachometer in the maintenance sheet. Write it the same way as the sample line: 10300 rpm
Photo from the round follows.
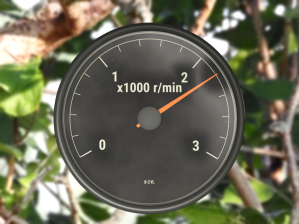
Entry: 2200 rpm
